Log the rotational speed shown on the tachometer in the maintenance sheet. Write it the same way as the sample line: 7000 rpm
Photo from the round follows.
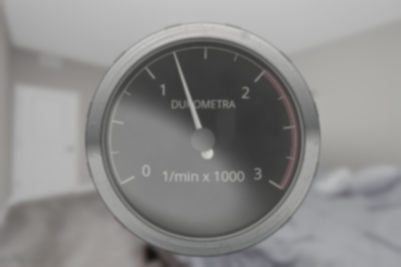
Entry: 1250 rpm
